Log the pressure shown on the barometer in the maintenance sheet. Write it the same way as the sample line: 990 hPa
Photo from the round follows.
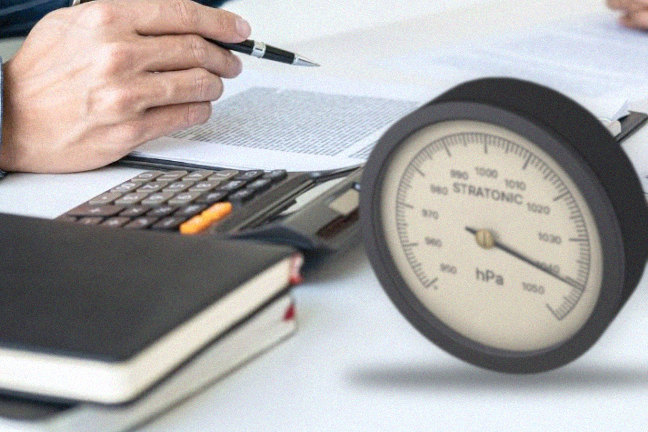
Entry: 1040 hPa
